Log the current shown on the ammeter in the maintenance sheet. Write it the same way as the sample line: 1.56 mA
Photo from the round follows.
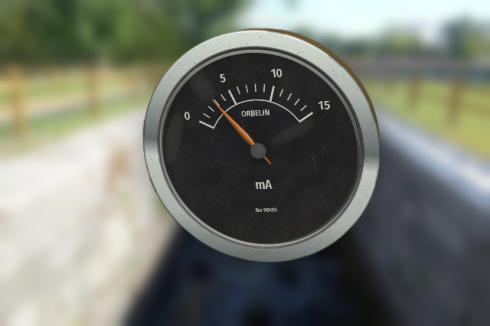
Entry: 3 mA
